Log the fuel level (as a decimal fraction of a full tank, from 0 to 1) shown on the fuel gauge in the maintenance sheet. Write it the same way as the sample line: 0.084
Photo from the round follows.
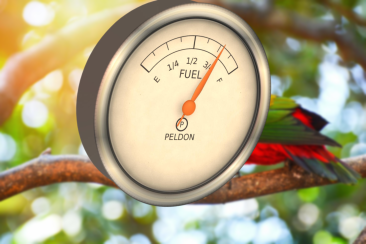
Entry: 0.75
